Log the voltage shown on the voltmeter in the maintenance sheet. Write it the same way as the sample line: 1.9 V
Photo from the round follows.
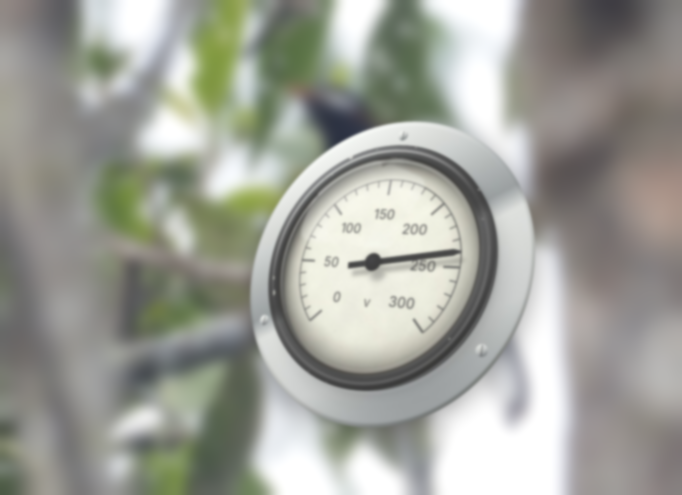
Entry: 240 V
